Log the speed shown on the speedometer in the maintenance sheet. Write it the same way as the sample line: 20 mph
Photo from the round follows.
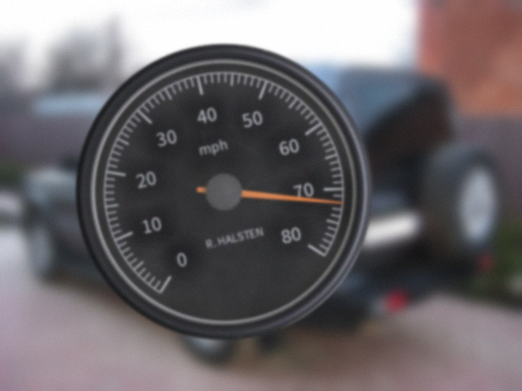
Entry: 72 mph
